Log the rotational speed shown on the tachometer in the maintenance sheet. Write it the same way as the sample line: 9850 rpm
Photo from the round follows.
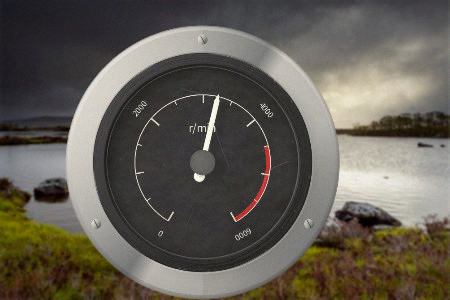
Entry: 3250 rpm
